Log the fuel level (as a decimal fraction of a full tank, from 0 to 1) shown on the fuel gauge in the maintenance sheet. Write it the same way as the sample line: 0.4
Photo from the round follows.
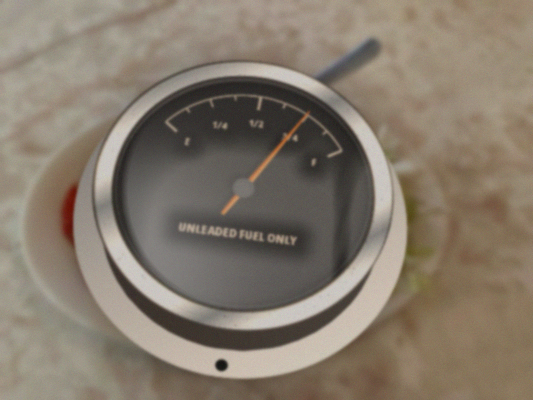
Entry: 0.75
